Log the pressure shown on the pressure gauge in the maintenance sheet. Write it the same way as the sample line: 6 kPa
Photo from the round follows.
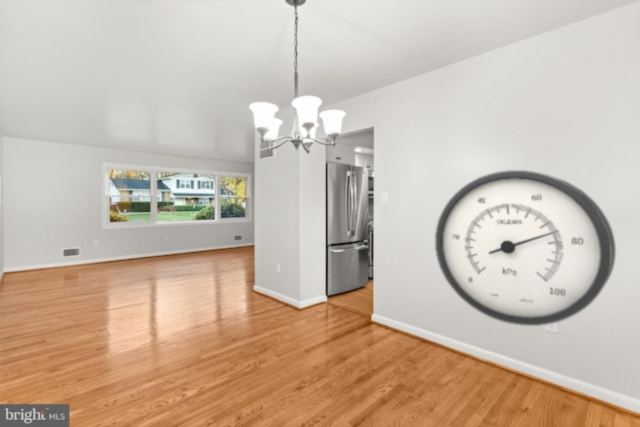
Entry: 75 kPa
